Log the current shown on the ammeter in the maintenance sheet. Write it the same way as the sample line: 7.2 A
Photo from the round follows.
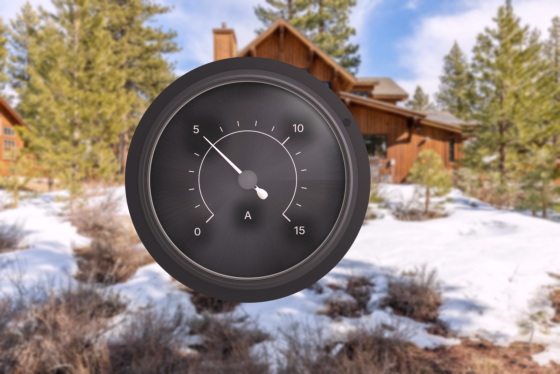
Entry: 5 A
